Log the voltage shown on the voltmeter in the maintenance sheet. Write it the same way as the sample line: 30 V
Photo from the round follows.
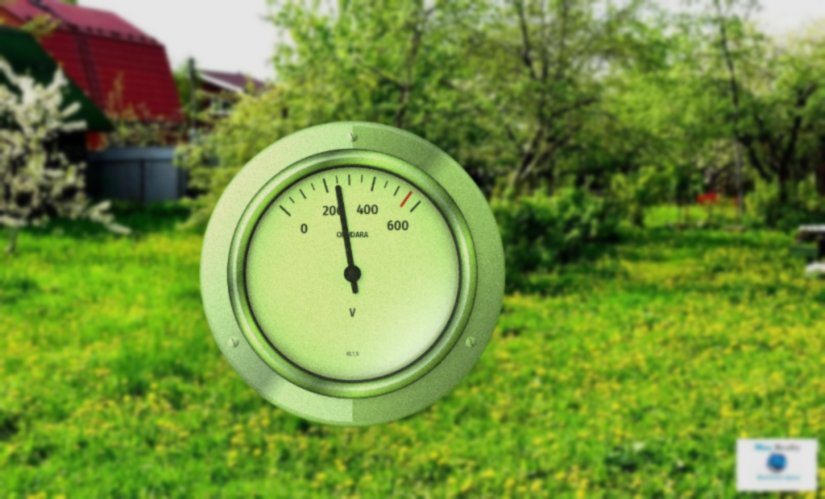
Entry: 250 V
